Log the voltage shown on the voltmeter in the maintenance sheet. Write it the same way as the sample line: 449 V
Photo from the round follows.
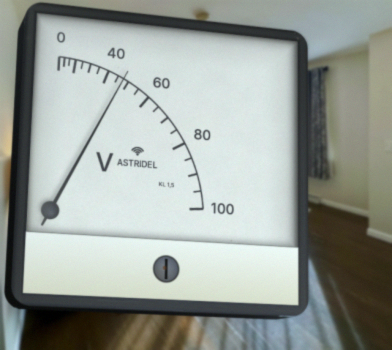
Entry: 47.5 V
